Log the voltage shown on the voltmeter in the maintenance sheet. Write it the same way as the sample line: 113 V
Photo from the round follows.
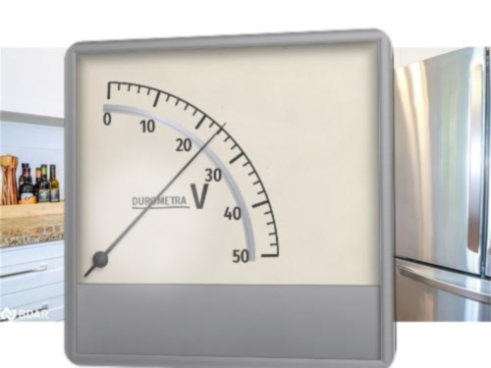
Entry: 24 V
